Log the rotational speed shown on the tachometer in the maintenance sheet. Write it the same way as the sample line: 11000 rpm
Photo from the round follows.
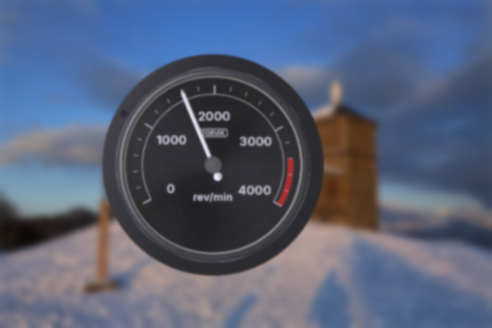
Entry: 1600 rpm
